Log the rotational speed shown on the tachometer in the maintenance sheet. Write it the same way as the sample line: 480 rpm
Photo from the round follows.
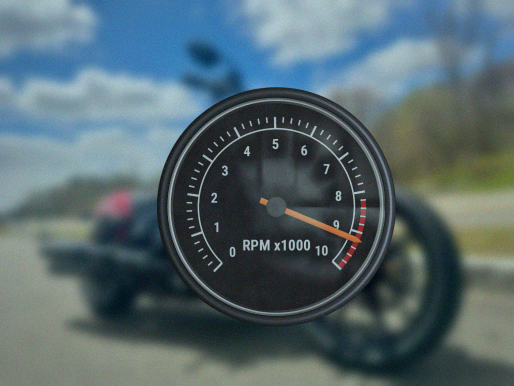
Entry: 9200 rpm
